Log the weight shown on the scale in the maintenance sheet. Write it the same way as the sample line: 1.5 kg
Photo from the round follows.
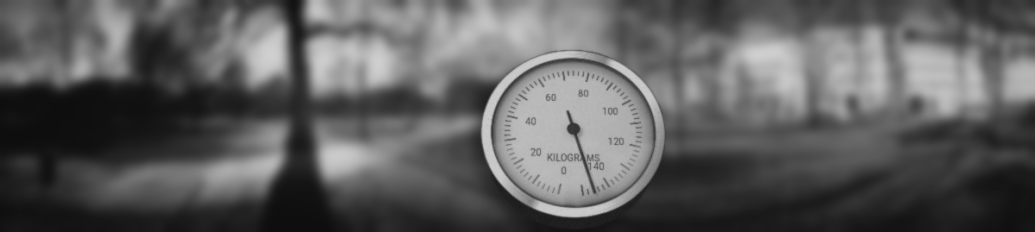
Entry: 146 kg
